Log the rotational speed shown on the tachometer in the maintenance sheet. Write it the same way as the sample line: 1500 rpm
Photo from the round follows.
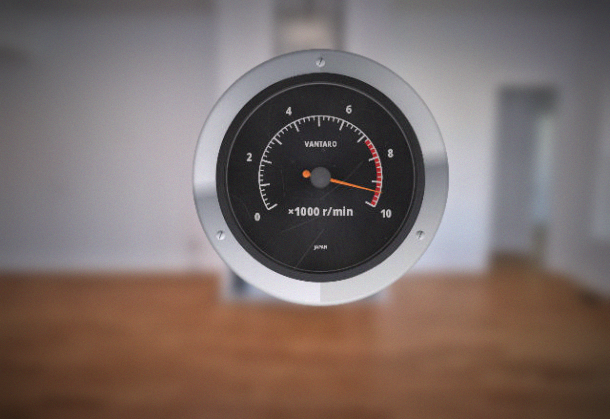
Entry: 9400 rpm
